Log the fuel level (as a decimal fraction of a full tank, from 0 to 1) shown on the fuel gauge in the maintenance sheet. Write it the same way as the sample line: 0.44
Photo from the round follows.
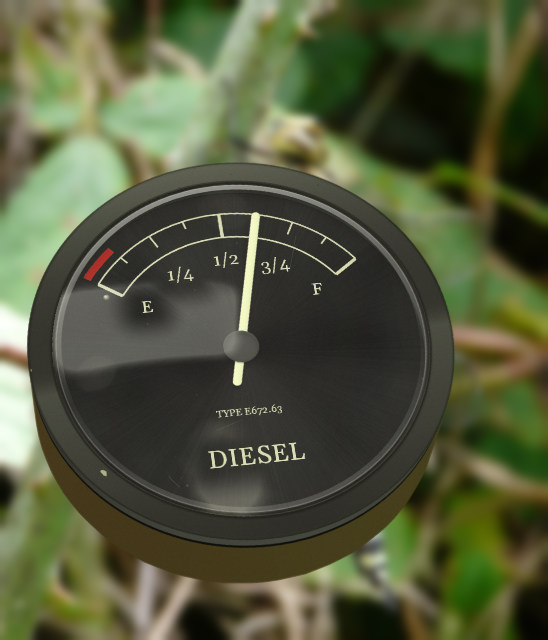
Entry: 0.625
